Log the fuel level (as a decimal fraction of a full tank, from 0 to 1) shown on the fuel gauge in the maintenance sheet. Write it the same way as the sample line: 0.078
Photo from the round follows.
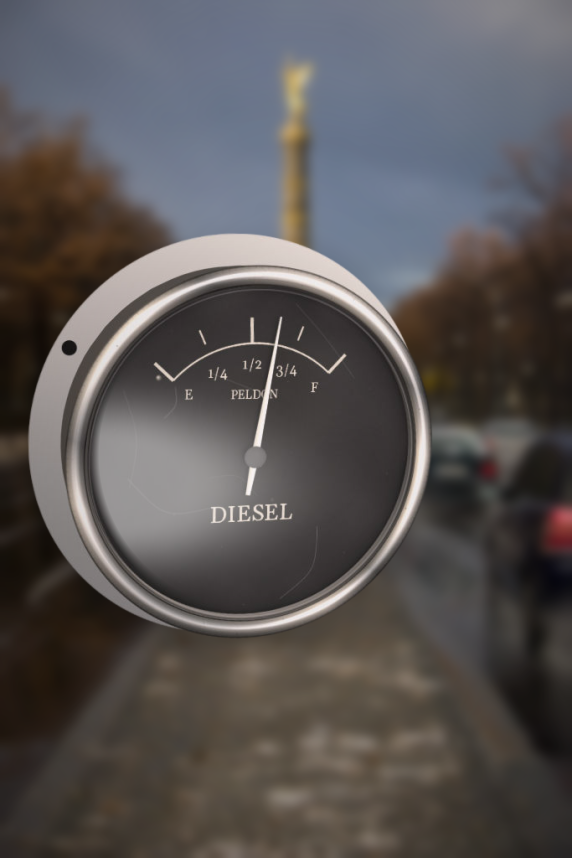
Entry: 0.625
